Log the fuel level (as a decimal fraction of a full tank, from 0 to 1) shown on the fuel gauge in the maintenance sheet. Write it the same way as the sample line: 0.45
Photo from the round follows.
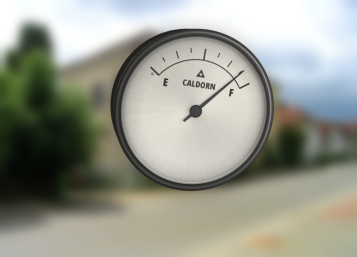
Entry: 0.875
